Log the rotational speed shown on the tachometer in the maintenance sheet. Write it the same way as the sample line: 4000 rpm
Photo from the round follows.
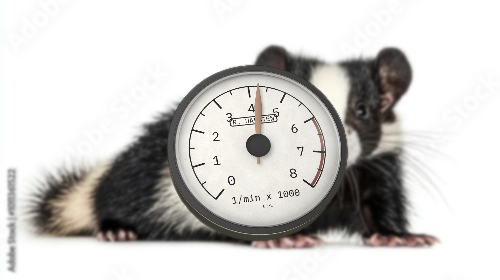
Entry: 4250 rpm
